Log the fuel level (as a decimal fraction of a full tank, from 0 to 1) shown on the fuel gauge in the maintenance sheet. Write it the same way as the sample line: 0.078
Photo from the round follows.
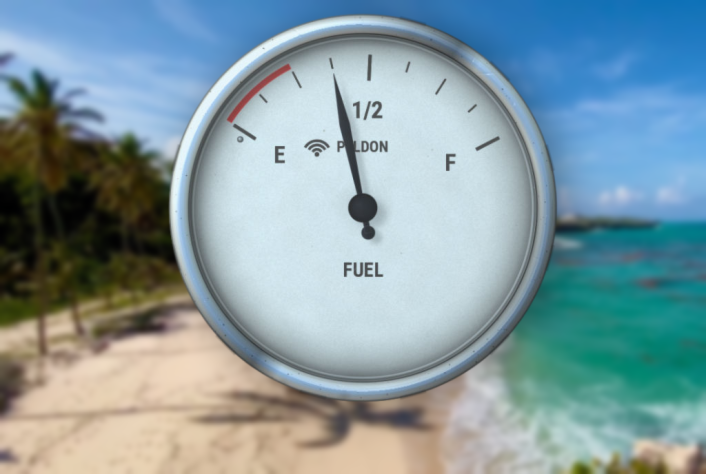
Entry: 0.375
